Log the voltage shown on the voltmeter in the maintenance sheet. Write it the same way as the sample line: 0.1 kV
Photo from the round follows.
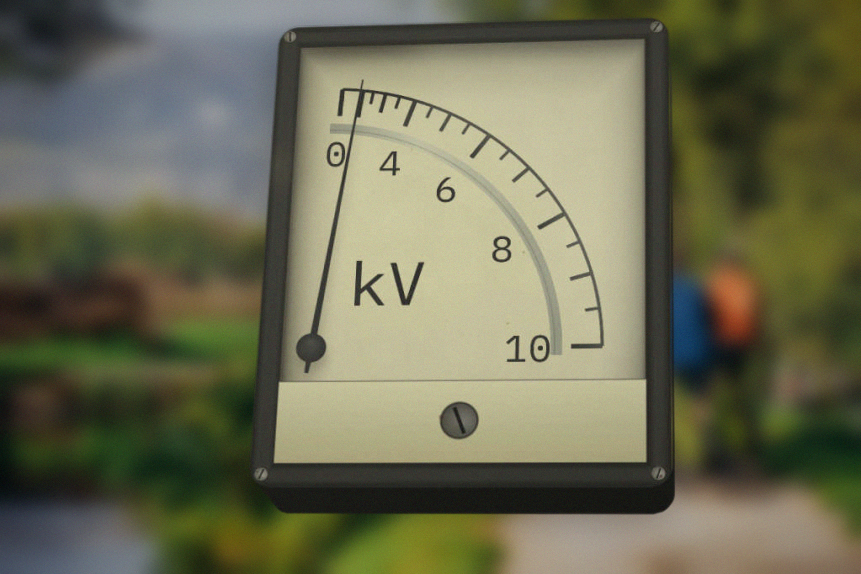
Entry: 2 kV
